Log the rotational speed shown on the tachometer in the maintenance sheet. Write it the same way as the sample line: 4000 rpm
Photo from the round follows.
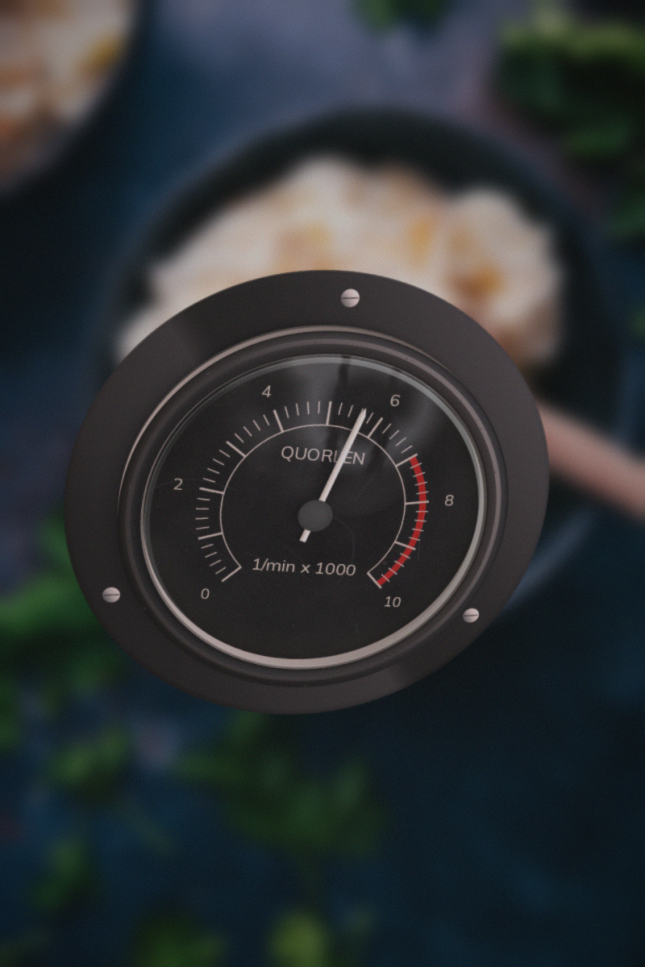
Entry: 5600 rpm
